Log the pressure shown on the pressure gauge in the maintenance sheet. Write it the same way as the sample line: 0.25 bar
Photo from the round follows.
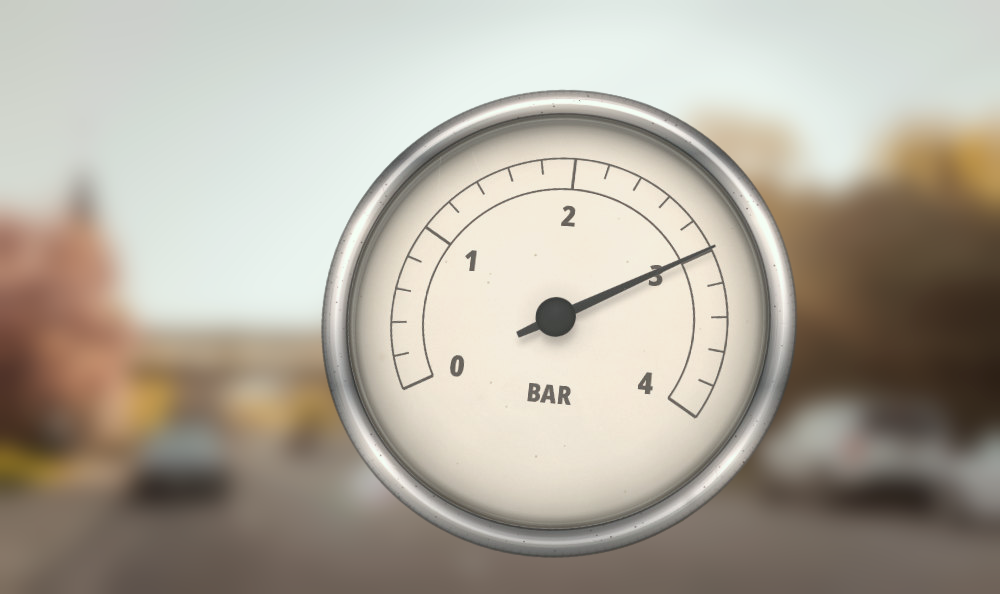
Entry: 3 bar
